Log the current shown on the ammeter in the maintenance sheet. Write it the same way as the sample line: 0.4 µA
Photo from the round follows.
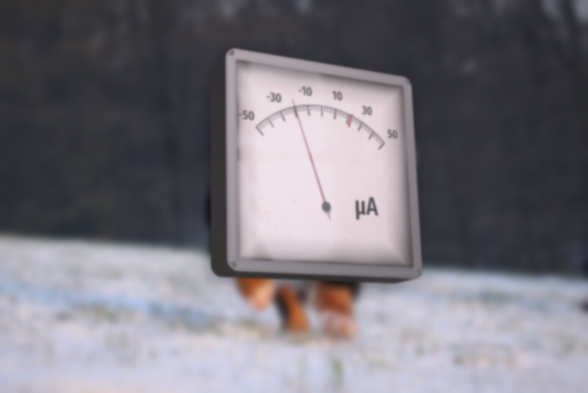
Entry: -20 µA
